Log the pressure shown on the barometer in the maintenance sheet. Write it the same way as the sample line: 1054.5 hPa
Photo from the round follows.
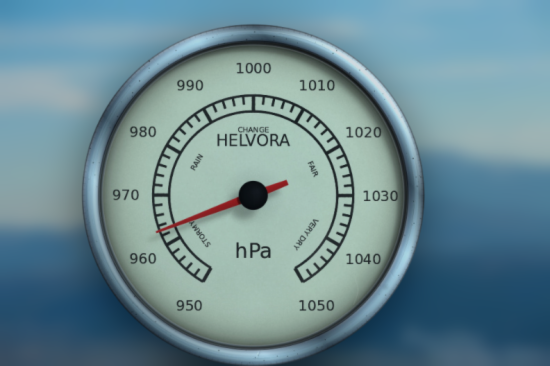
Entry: 963 hPa
